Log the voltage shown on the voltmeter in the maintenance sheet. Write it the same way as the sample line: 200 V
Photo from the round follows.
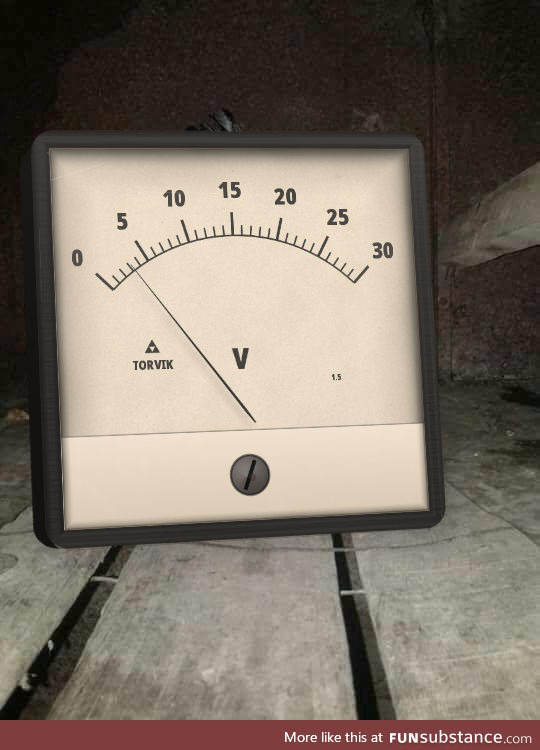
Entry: 3 V
